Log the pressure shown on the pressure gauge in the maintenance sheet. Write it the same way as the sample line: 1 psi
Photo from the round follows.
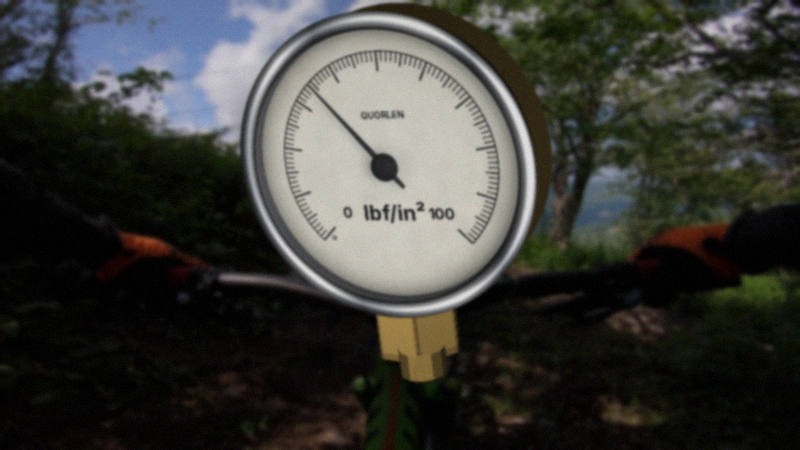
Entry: 35 psi
